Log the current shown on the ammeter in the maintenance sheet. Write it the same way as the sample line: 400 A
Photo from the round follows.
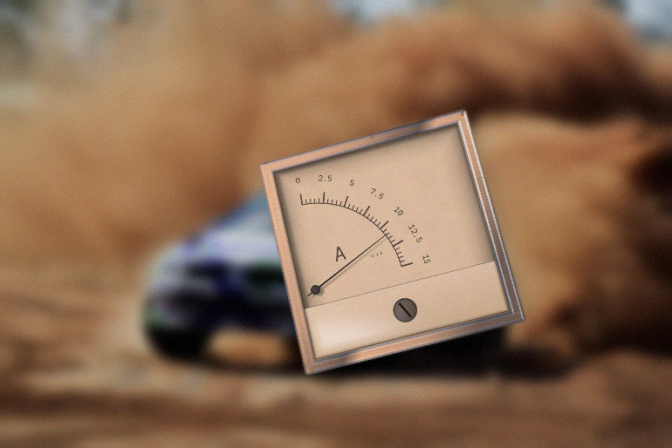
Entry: 11 A
